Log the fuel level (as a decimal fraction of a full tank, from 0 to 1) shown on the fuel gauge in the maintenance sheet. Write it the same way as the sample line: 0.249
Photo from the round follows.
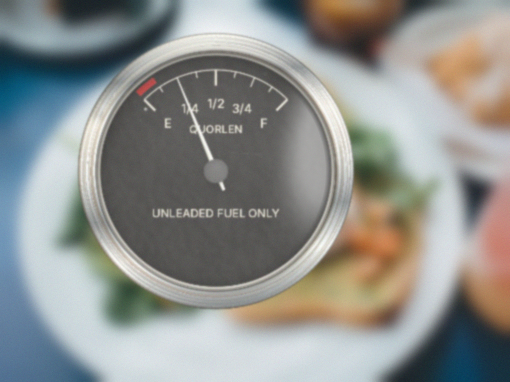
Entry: 0.25
